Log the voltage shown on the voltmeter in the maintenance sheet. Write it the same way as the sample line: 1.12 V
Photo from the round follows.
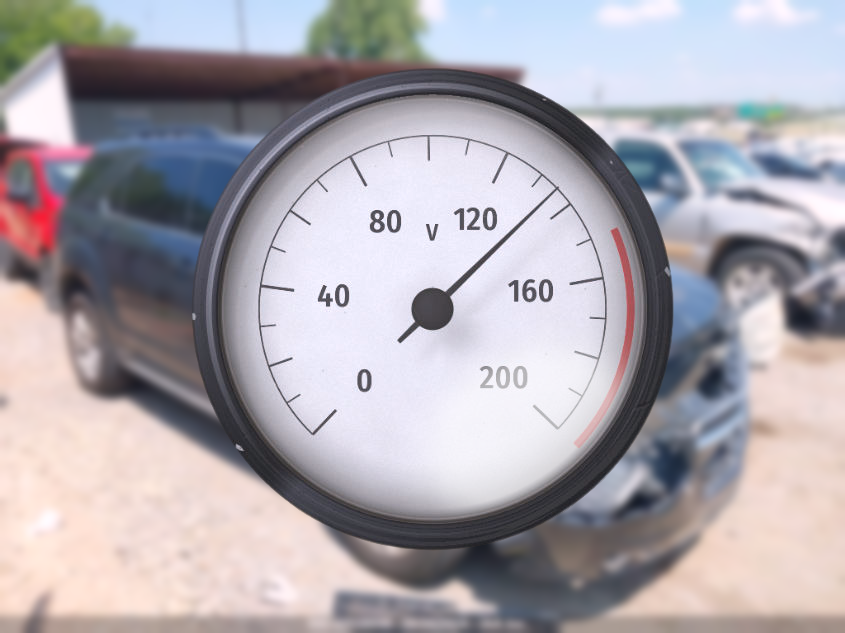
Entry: 135 V
